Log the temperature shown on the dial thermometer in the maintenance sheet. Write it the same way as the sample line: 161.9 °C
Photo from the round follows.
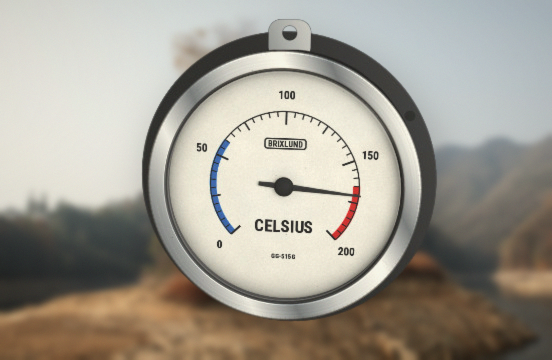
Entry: 170 °C
